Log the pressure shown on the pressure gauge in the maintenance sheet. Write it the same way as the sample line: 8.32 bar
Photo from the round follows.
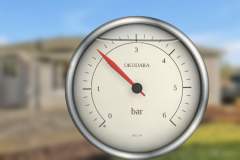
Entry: 2 bar
